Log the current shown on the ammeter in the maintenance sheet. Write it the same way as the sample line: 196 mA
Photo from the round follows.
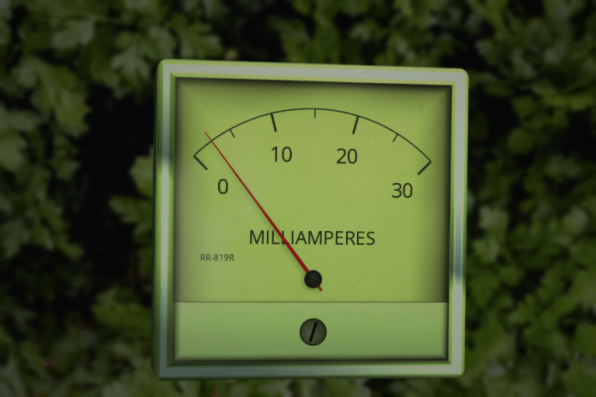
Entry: 2.5 mA
